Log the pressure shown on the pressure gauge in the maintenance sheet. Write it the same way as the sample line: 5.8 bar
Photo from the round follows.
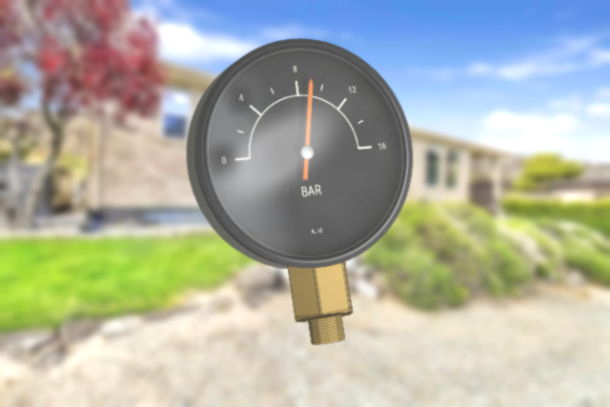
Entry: 9 bar
